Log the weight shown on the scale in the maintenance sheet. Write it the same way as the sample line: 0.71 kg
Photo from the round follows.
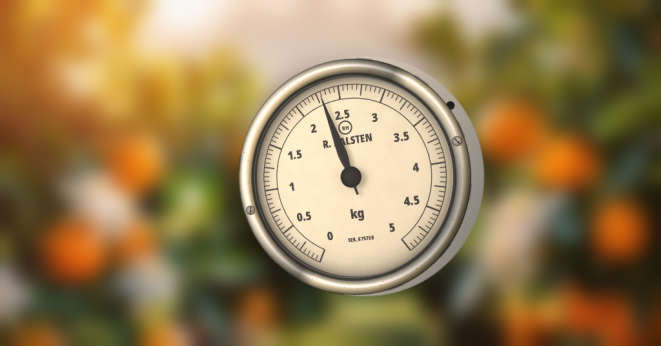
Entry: 2.3 kg
